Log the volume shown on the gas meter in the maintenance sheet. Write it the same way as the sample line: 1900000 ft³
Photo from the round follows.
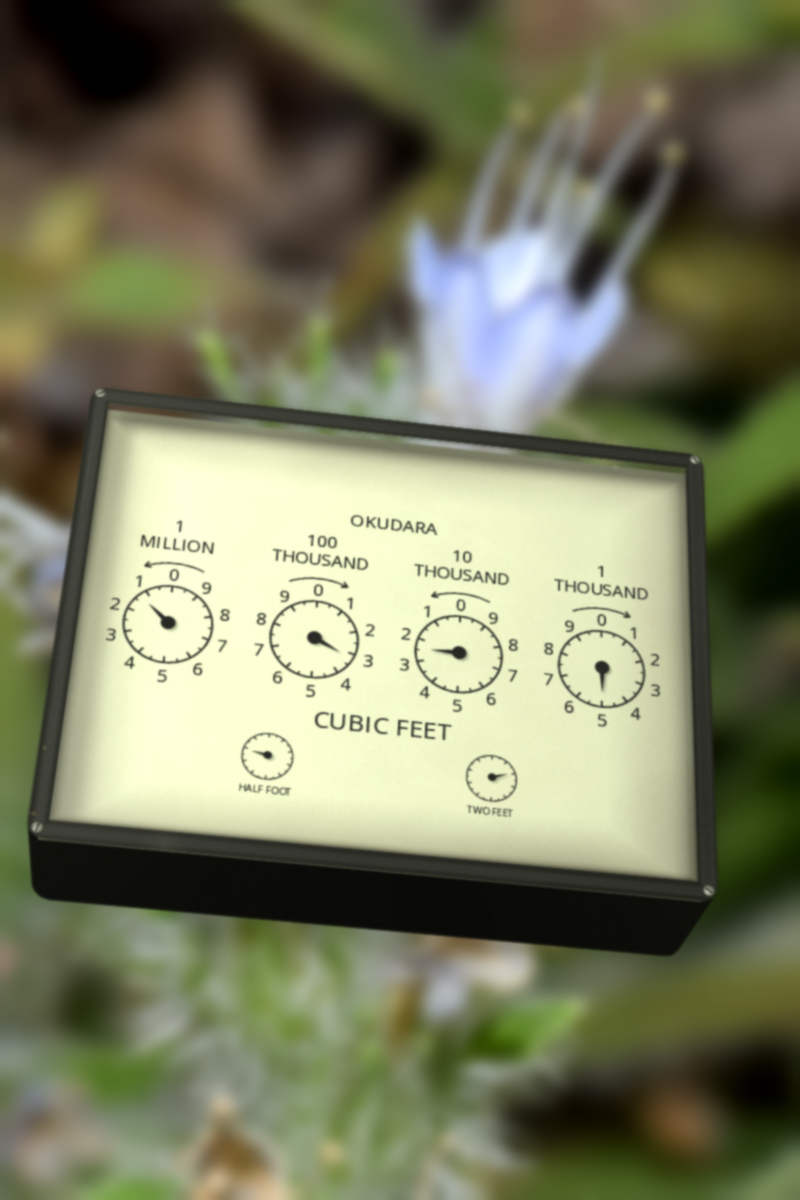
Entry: 132500 ft³
